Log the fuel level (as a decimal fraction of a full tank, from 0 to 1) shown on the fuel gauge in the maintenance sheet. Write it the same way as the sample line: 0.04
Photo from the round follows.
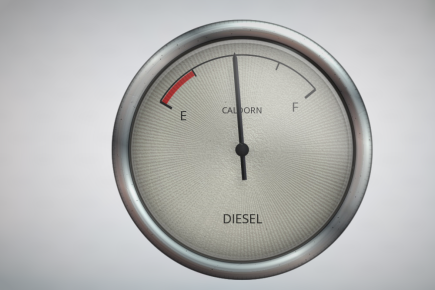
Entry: 0.5
